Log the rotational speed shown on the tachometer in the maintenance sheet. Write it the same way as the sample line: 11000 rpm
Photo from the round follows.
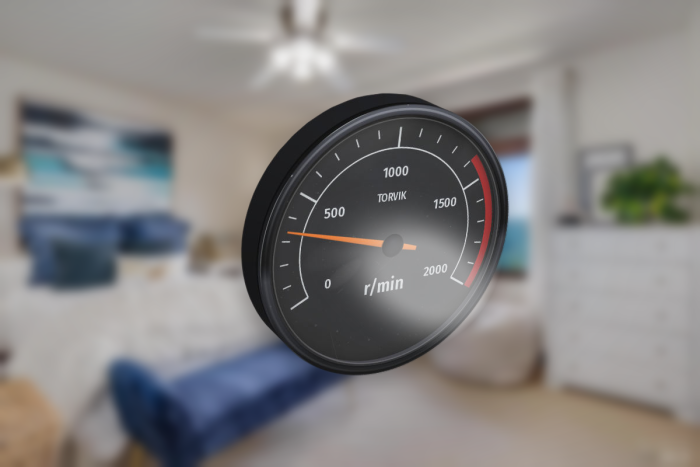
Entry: 350 rpm
